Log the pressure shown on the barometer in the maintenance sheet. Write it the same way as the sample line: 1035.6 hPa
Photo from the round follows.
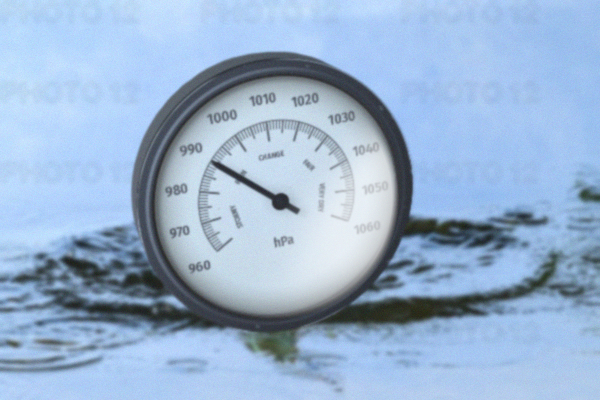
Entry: 990 hPa
